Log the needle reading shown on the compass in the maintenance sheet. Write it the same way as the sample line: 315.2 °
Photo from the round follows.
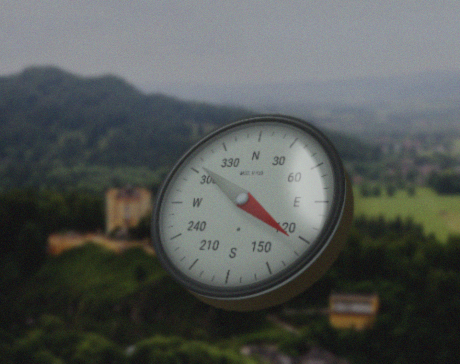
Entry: 125 °
